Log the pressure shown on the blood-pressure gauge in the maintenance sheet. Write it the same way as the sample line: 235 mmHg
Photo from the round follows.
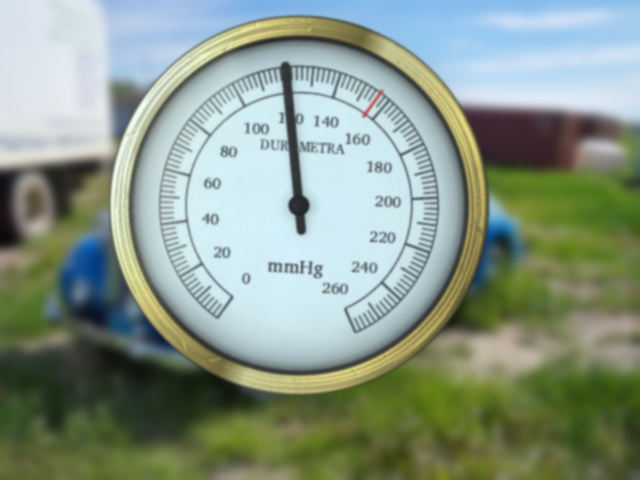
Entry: 120 mmHg
